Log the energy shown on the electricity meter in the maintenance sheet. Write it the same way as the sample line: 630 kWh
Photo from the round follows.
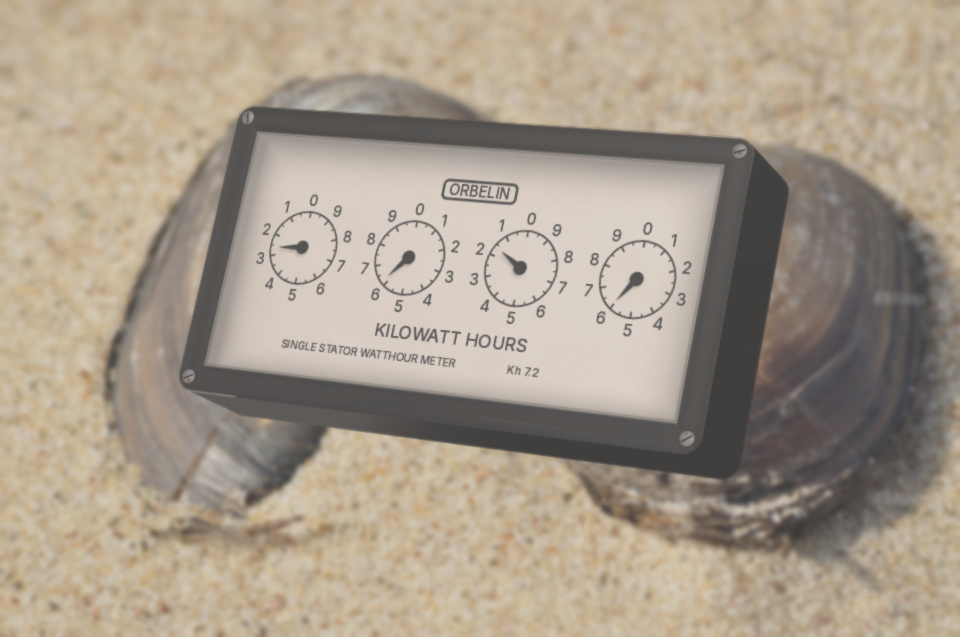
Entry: 2616 kWh
